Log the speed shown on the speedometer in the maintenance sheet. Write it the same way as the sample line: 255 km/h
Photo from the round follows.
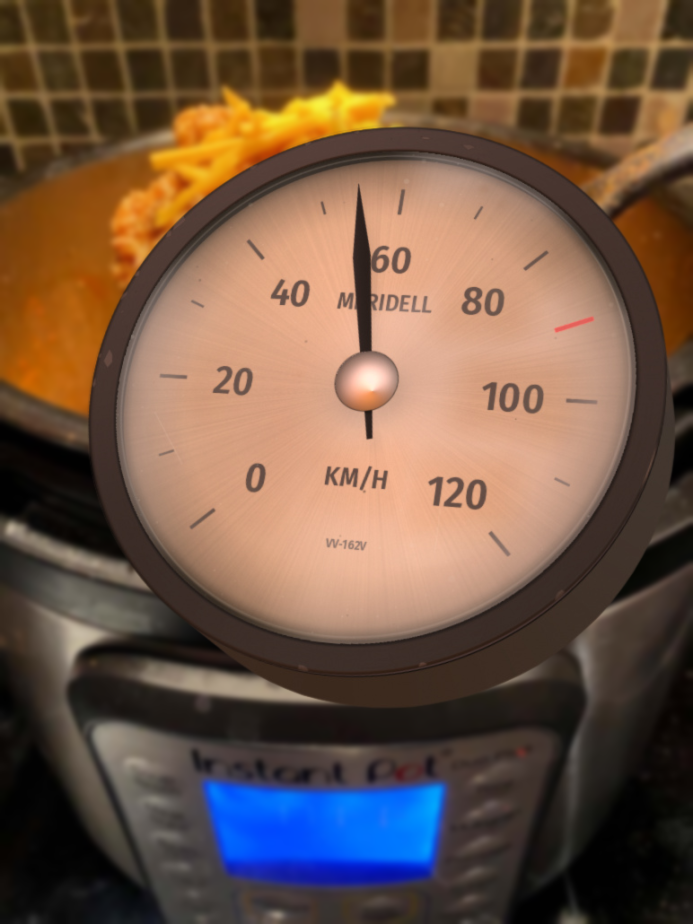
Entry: 55 km/h
